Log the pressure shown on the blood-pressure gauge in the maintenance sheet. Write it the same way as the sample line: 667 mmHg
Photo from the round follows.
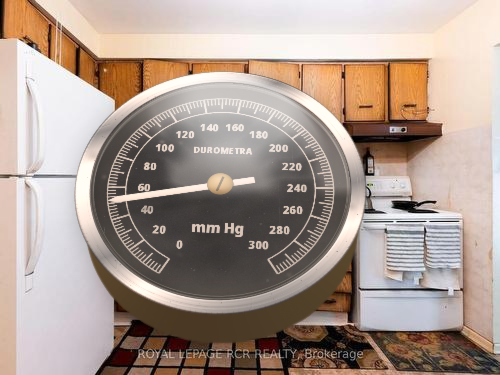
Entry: 50 mmHg
